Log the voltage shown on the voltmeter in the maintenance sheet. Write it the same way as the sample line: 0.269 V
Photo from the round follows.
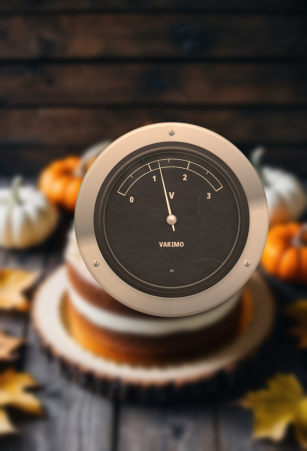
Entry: 1.25 V
